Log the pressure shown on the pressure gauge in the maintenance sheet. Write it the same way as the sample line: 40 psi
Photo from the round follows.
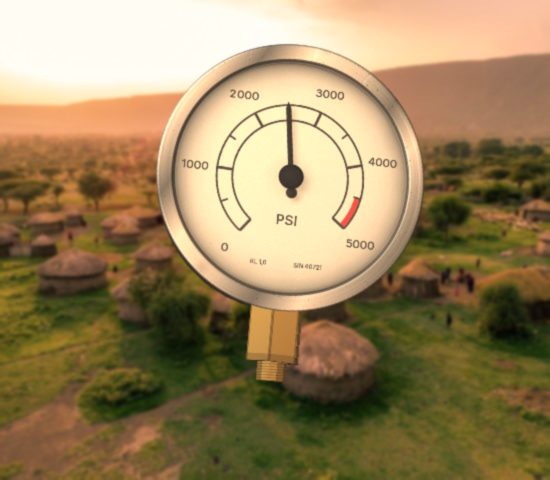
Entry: 2500 psi
